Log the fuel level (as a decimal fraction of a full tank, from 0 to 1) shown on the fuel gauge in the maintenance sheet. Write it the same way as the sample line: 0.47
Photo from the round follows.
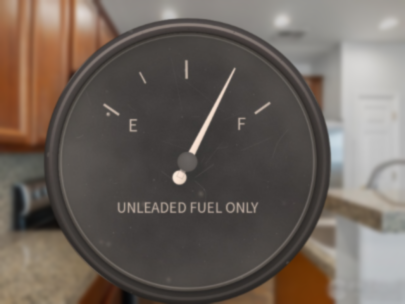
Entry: 0.75
